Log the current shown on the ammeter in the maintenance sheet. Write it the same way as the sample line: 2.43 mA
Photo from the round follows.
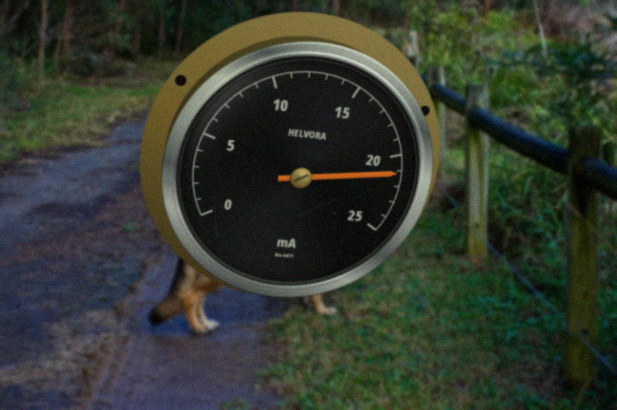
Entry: 21 mA
